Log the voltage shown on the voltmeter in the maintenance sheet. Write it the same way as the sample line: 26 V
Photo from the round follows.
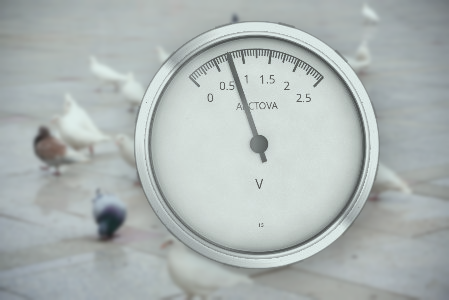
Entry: 0.75 V
